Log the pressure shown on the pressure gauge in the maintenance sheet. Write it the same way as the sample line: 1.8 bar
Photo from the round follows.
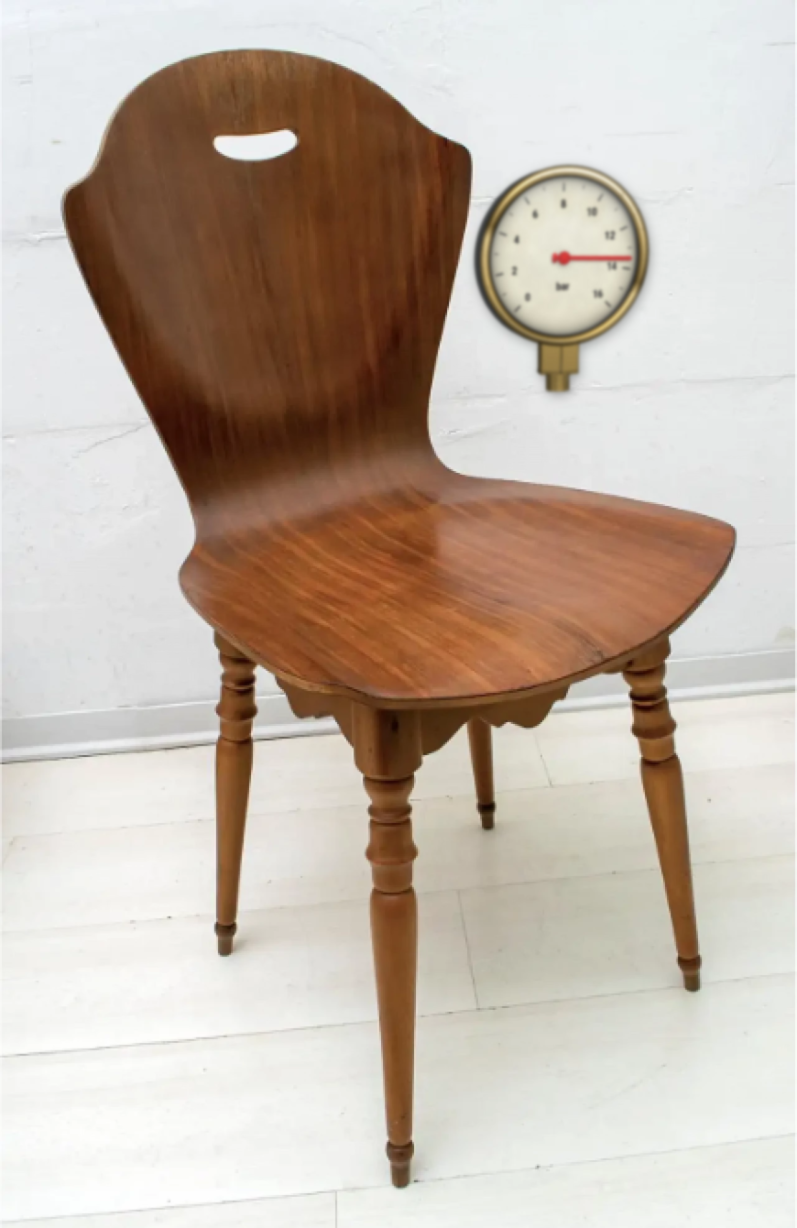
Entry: 13.5 bar
